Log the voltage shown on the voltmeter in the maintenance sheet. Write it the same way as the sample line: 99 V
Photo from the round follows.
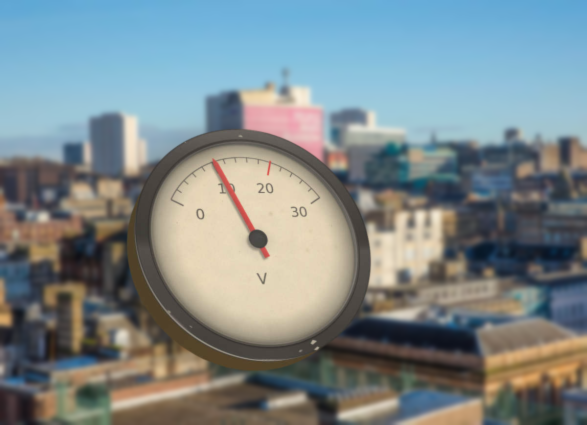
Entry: 10 V
